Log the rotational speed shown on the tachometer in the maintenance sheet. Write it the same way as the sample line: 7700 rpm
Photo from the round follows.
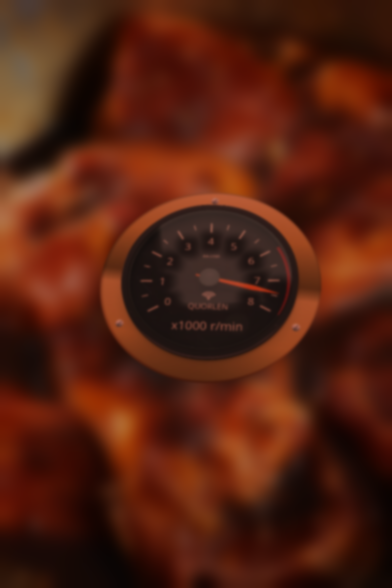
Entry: 7500 rpm
